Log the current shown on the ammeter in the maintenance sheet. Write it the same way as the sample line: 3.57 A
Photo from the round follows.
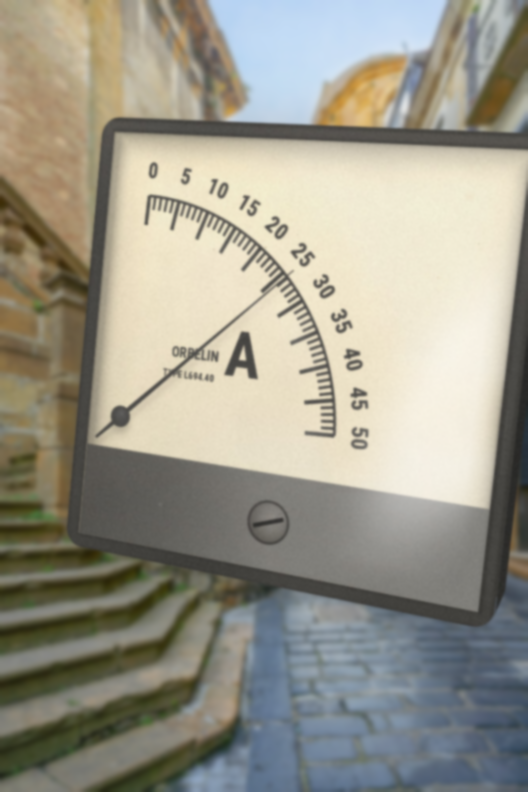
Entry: 26 A
